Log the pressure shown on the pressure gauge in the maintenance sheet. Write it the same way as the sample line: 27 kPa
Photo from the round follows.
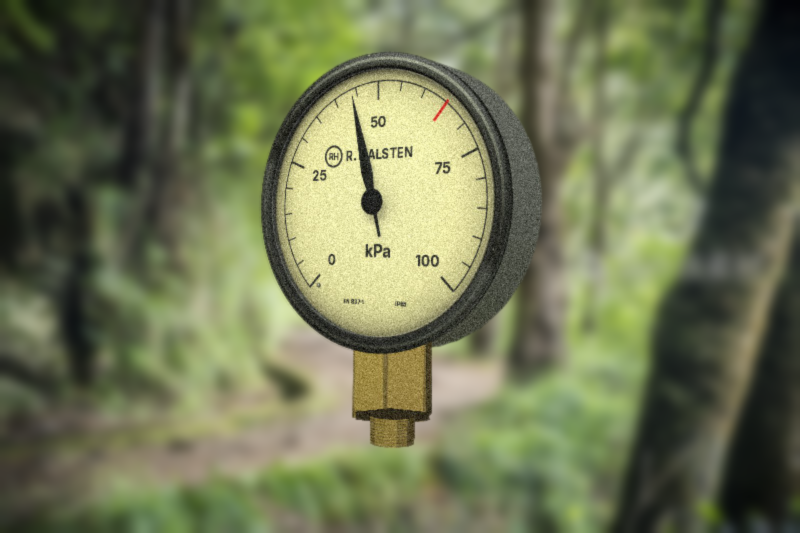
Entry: 45 kPa
